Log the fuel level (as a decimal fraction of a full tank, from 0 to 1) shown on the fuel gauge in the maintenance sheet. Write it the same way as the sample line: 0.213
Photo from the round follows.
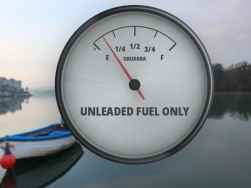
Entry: 0.125
